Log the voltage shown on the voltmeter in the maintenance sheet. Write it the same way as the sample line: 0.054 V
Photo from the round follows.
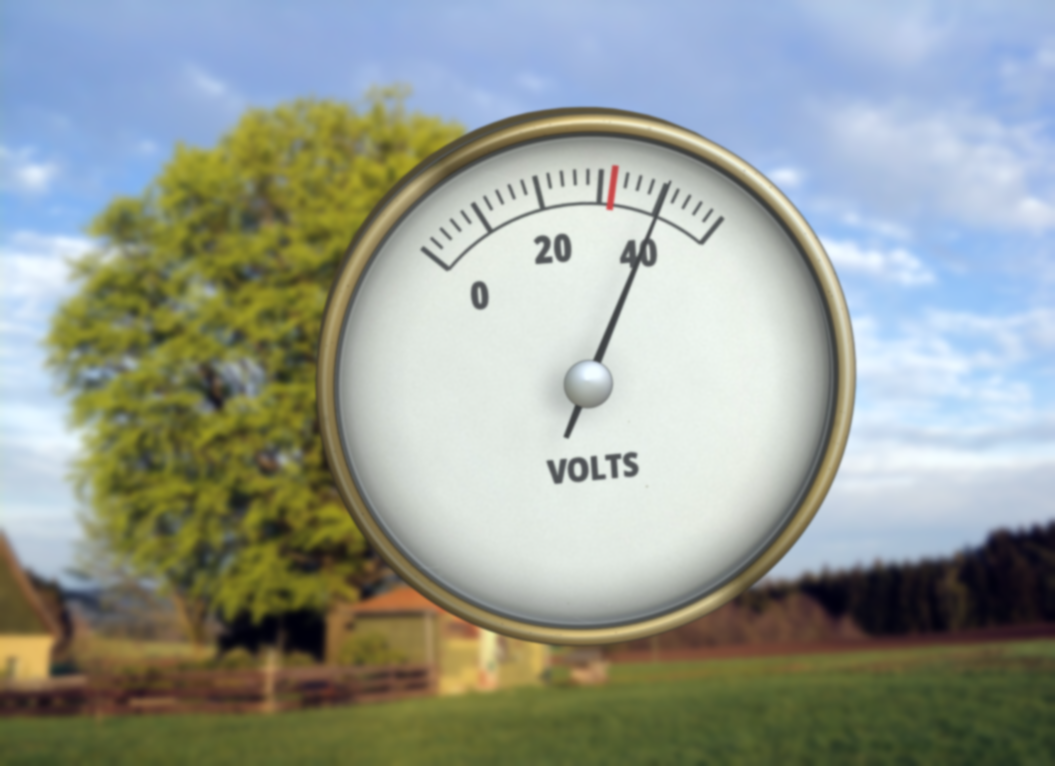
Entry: 40 V
